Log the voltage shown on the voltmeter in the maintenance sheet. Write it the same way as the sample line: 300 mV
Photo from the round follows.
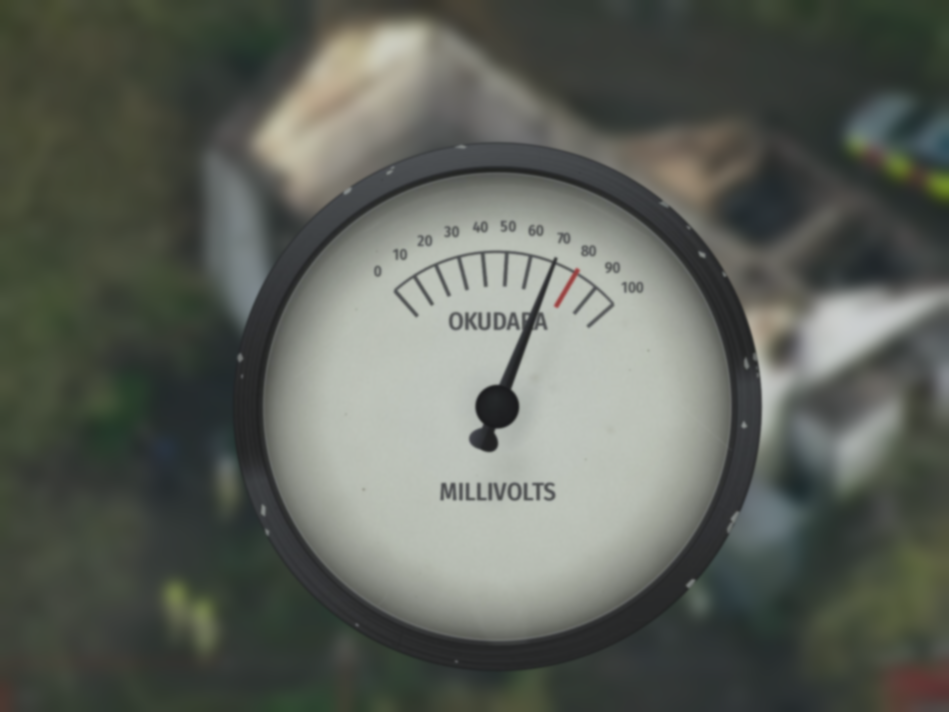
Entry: 70 mV
